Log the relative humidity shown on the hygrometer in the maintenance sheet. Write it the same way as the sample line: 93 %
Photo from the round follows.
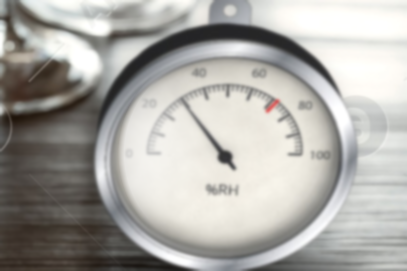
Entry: 30 %
